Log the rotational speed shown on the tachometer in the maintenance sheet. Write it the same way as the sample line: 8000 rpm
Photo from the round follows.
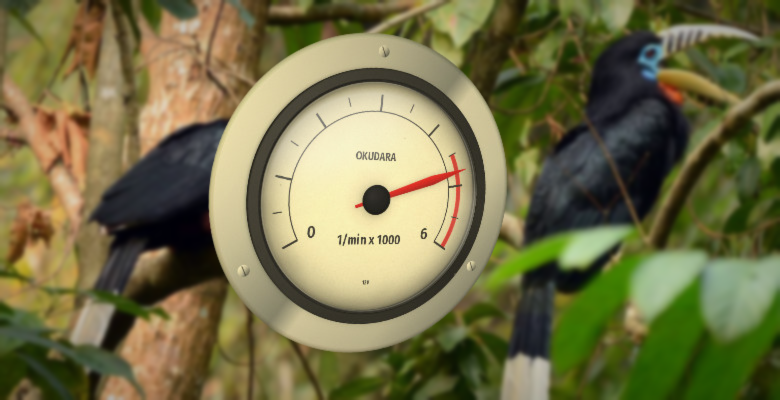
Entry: 4750 rpm
